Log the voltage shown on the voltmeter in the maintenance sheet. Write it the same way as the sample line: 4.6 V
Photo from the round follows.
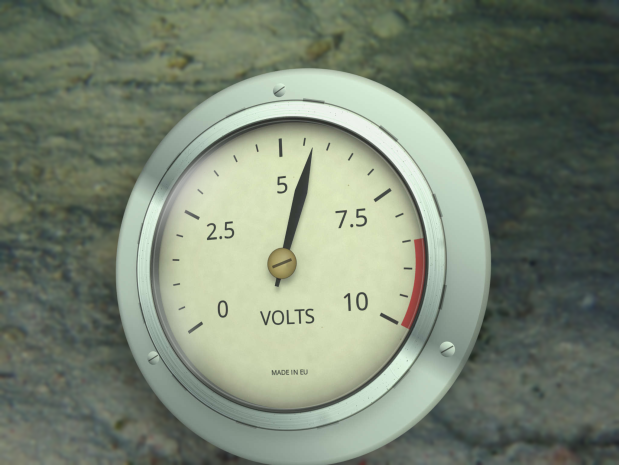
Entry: 5.75 V
